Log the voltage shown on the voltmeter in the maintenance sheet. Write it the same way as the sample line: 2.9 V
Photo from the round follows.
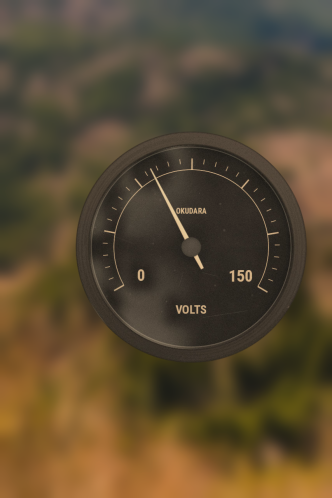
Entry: 57.5 V
